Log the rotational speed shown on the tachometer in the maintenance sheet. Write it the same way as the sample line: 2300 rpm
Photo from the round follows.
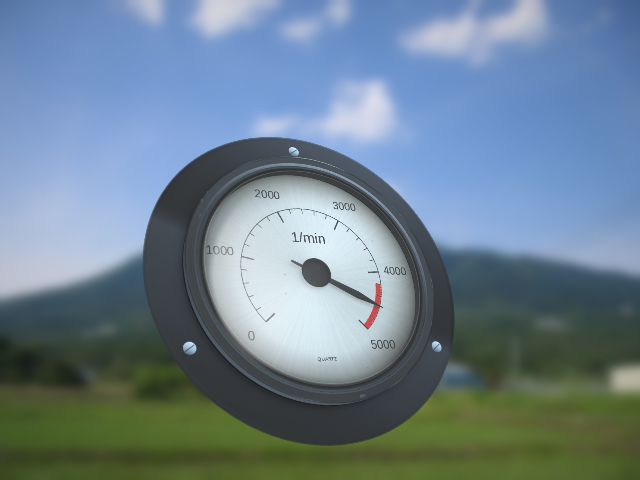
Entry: 4600 rpm
